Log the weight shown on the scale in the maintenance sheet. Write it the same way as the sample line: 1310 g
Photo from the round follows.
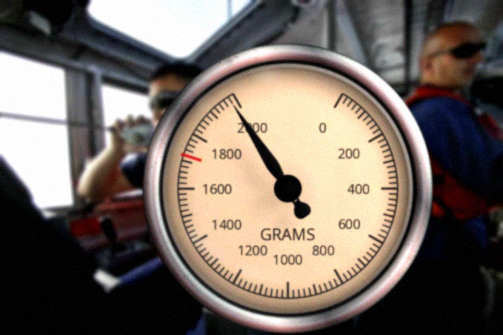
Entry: 1980 g
